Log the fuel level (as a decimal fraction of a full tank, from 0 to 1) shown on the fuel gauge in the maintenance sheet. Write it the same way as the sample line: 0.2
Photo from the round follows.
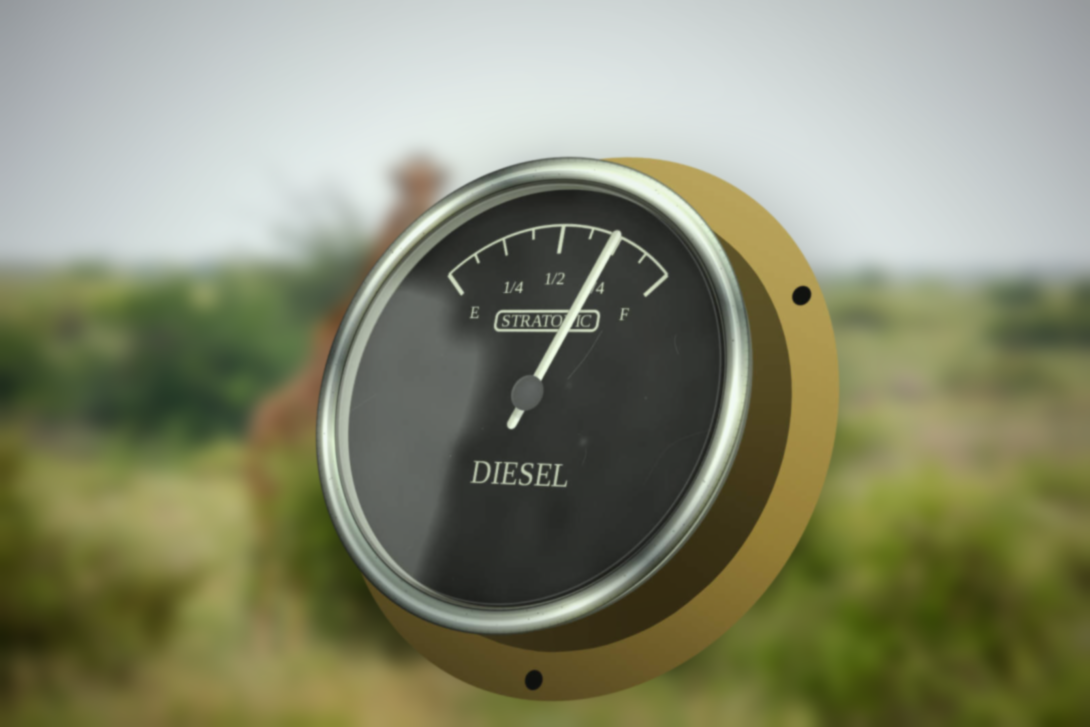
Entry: 0.75
